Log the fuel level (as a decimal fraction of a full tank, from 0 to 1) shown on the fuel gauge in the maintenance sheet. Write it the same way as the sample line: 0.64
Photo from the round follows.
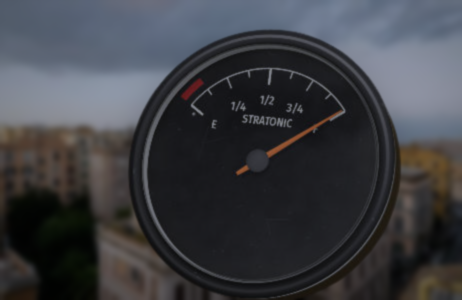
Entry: 1
